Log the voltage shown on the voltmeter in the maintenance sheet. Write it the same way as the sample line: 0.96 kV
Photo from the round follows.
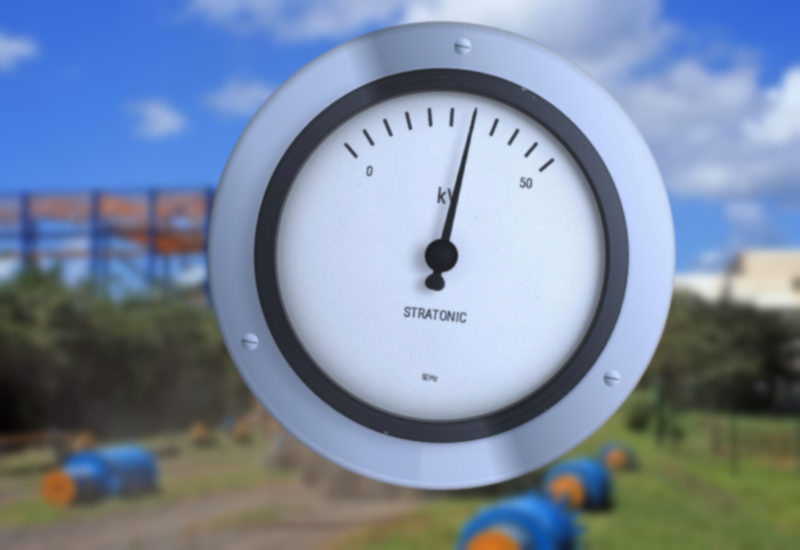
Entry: 30 kV
